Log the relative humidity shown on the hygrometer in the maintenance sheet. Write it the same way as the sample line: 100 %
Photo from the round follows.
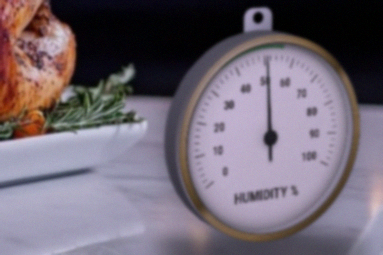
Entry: 50 %
